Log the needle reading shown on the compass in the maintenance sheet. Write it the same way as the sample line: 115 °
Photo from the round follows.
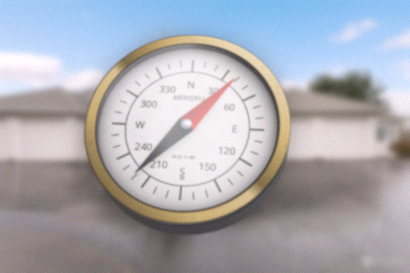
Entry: 40 °
